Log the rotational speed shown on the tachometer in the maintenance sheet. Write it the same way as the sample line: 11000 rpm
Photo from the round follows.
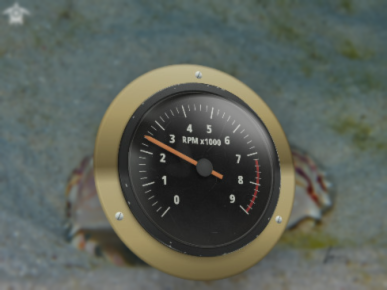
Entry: 2400 rpm
